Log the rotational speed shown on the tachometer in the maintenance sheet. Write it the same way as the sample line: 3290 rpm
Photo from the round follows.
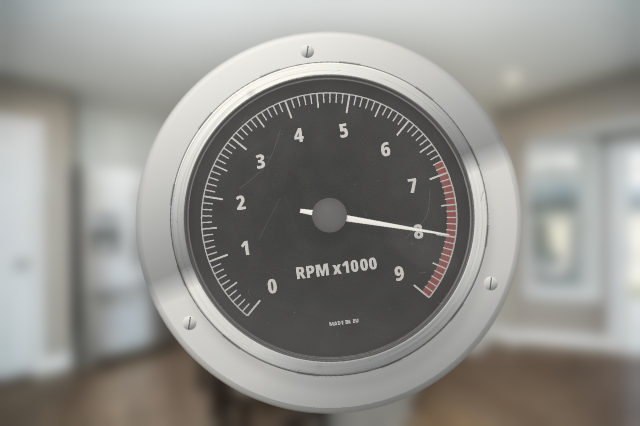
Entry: 8000 rpm
